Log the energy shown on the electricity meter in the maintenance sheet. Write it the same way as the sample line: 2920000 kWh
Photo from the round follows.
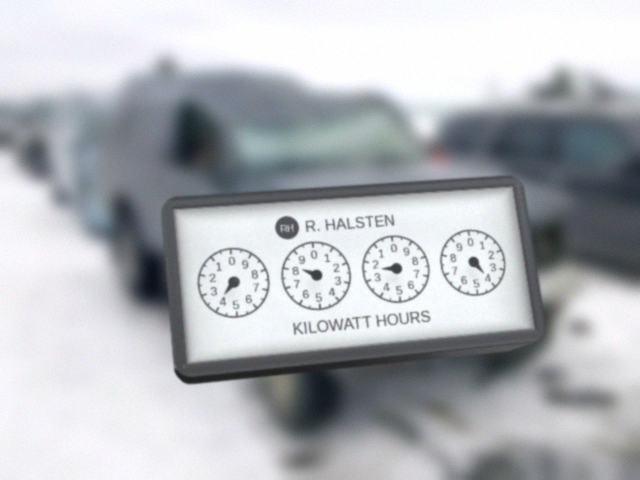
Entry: 3824 kWh
